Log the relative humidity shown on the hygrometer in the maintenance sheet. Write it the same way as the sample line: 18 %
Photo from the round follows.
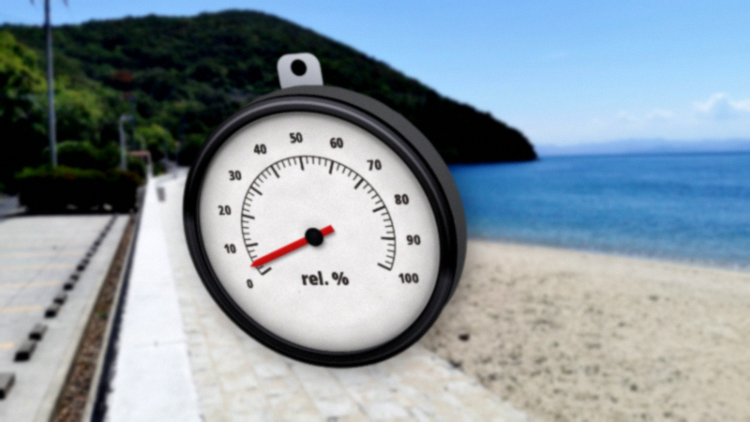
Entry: 4 %
